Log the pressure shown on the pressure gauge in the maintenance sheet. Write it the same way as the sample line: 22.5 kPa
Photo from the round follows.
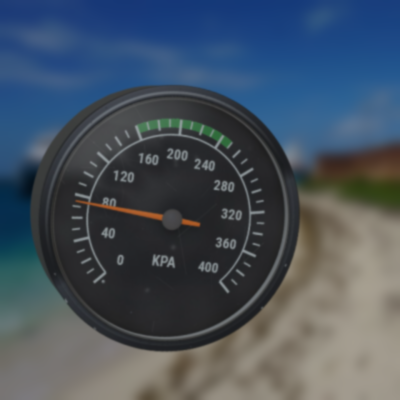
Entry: 75 kPa
